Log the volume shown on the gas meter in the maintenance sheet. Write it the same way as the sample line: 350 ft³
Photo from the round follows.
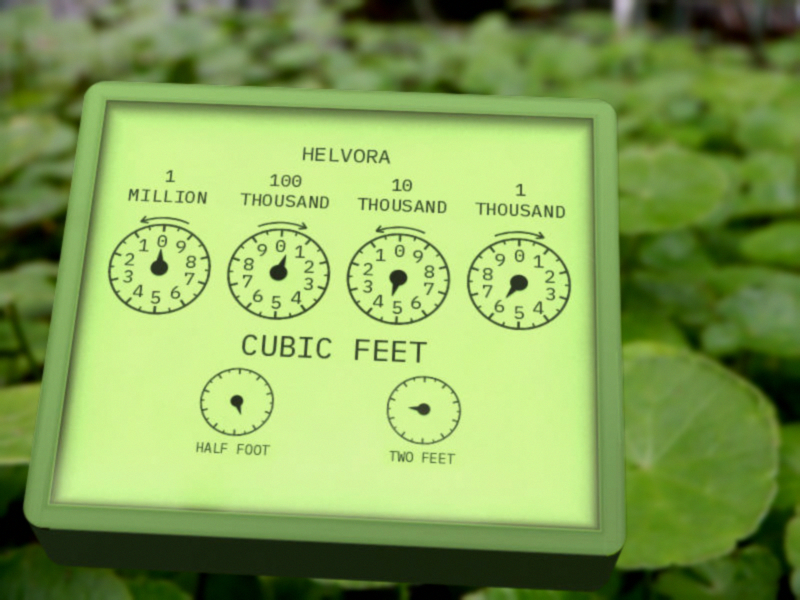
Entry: 4600 ft³
